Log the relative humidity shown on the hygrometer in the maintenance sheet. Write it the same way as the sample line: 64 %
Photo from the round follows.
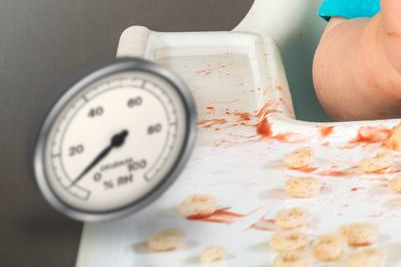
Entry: 8 %
